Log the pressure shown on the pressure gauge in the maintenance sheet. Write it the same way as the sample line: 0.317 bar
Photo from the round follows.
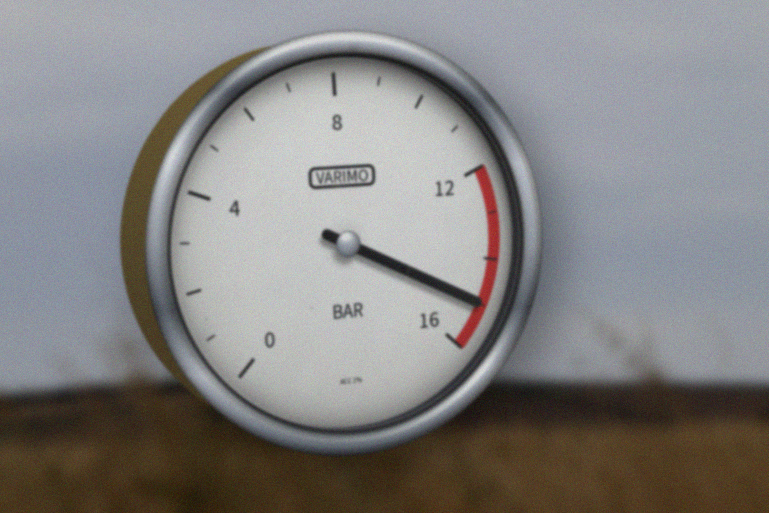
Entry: 15 bar
